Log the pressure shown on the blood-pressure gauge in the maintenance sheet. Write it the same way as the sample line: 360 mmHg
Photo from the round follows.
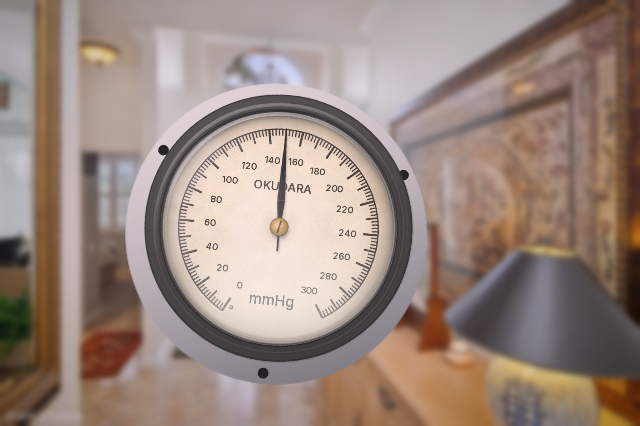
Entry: 150 mmHg
